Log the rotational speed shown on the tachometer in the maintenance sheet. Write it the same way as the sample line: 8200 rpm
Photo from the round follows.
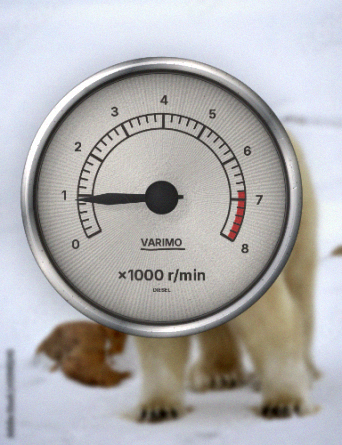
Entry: 900 rpm
